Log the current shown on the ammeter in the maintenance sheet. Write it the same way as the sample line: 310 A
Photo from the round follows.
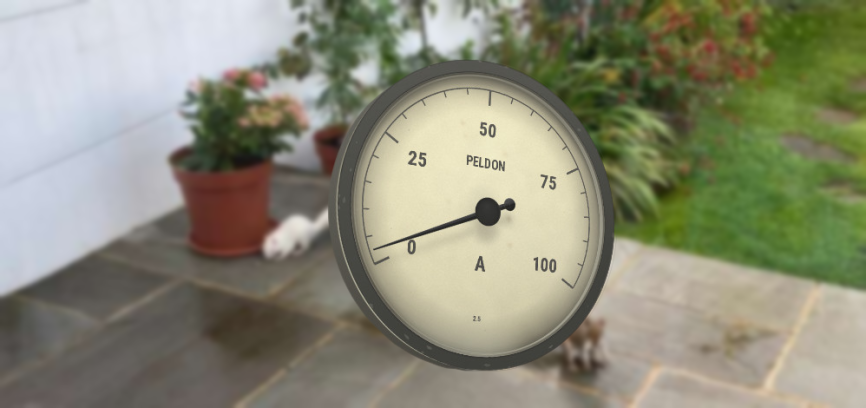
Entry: 2.5 A
